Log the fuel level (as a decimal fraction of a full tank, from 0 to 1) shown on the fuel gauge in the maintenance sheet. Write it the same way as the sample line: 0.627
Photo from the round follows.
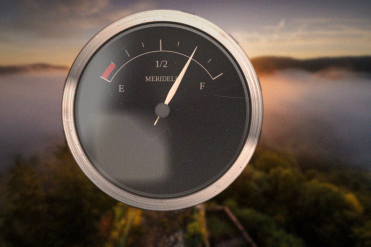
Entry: 0.75
